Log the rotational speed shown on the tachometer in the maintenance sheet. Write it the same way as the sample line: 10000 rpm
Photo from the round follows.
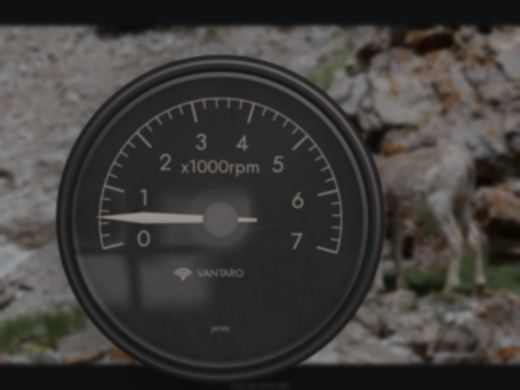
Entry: 500 rpm
